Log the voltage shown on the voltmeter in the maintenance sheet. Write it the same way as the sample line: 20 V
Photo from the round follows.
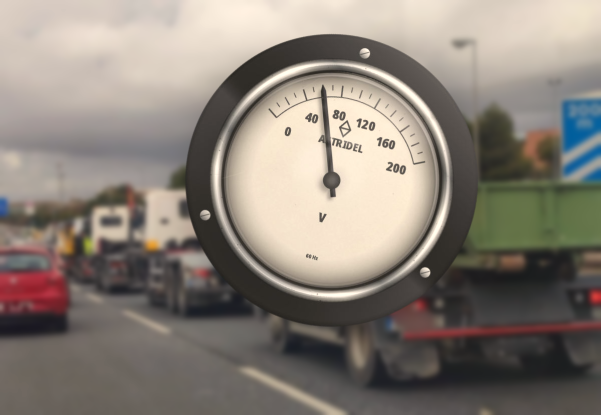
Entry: 60 V
